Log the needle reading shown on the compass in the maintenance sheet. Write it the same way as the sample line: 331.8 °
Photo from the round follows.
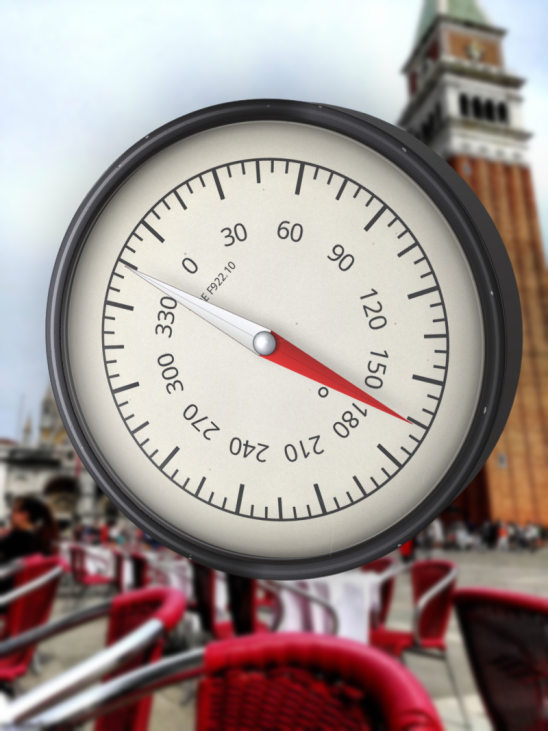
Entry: 165 °
